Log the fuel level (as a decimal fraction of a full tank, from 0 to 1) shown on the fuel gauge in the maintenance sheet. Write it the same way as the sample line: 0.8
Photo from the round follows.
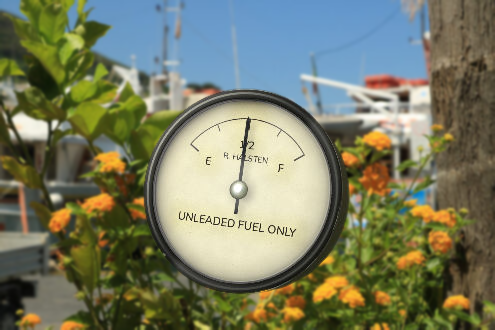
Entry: 0.5
